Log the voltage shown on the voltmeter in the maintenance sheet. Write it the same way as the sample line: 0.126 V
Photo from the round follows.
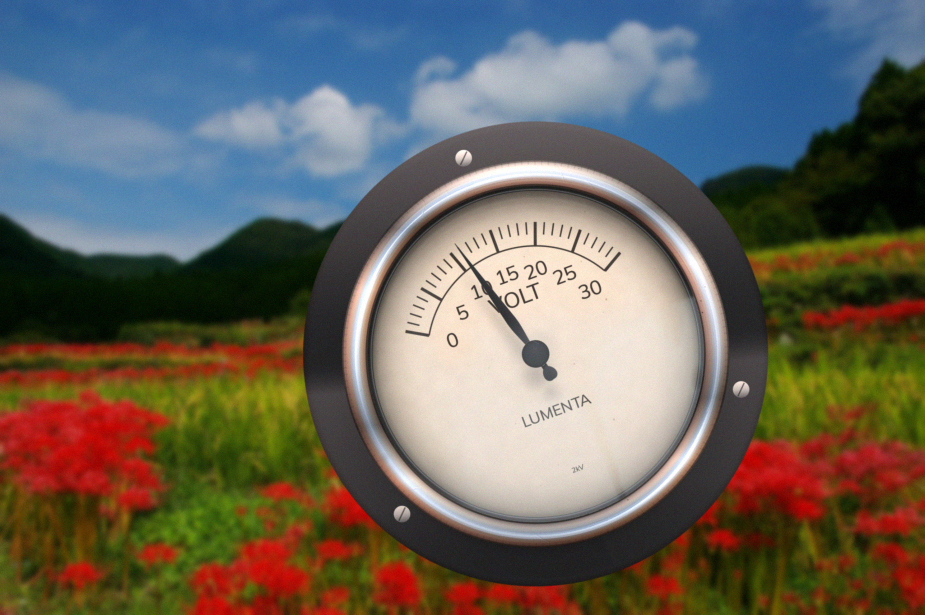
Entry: 11 V
